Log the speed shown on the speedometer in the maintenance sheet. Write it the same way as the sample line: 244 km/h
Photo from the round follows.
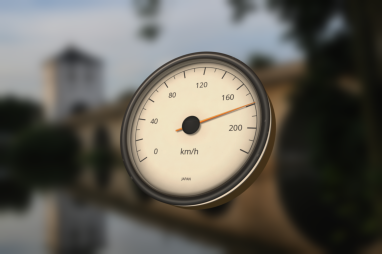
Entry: 180 km/h
